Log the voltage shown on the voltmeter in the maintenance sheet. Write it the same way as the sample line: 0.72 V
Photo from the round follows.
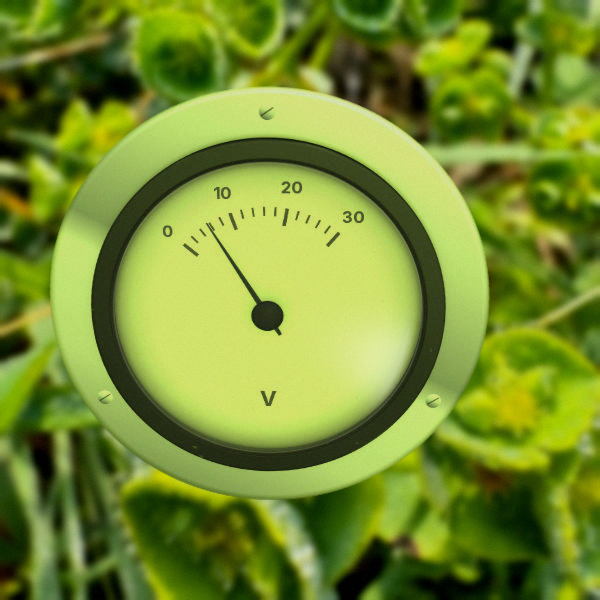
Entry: 6 V
